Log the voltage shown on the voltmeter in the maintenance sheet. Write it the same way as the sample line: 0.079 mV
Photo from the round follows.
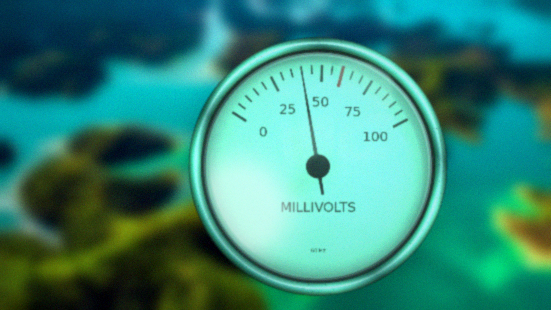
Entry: 40 mV
